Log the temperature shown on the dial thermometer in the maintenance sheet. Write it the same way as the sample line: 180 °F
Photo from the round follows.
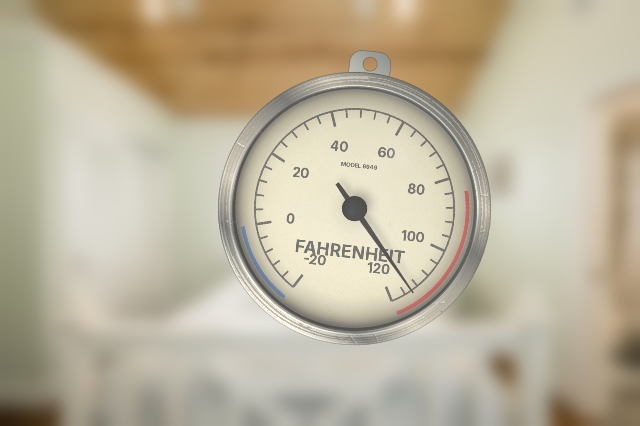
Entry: 114 °F
